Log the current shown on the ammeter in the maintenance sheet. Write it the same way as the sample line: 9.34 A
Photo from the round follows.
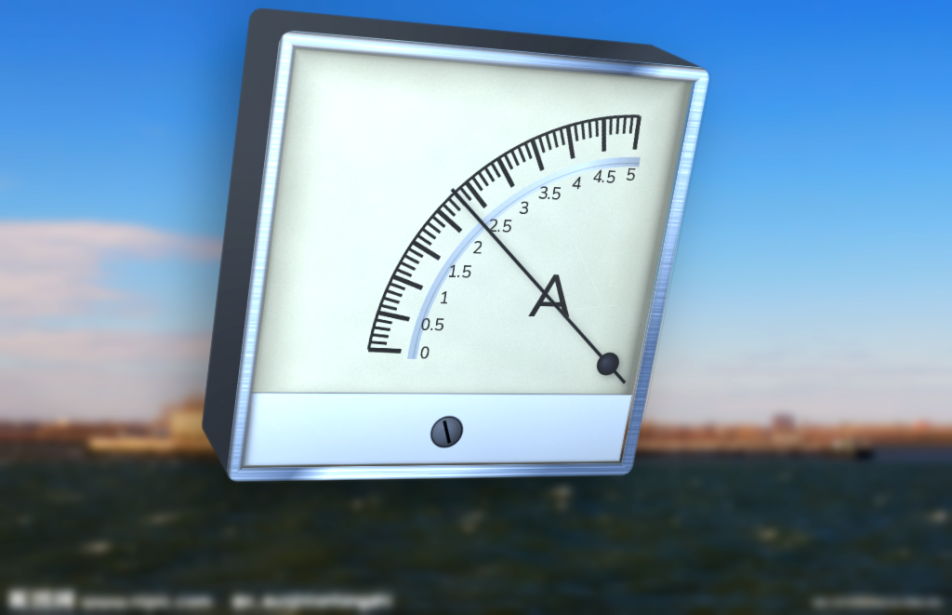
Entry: 2.3 A
